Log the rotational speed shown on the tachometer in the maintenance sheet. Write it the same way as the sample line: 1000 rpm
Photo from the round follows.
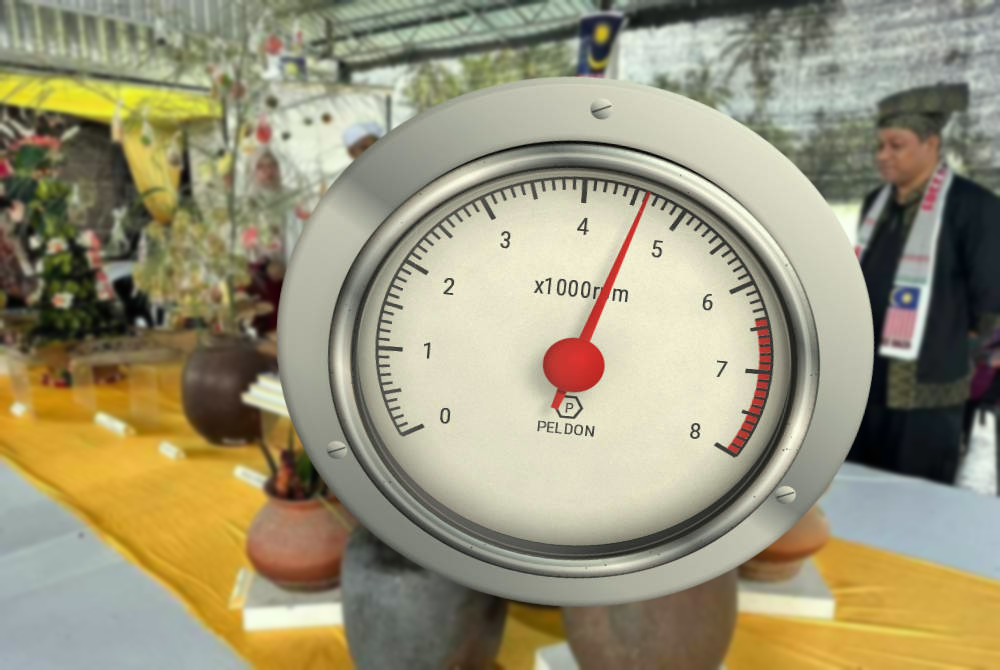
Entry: 4600 rpm
